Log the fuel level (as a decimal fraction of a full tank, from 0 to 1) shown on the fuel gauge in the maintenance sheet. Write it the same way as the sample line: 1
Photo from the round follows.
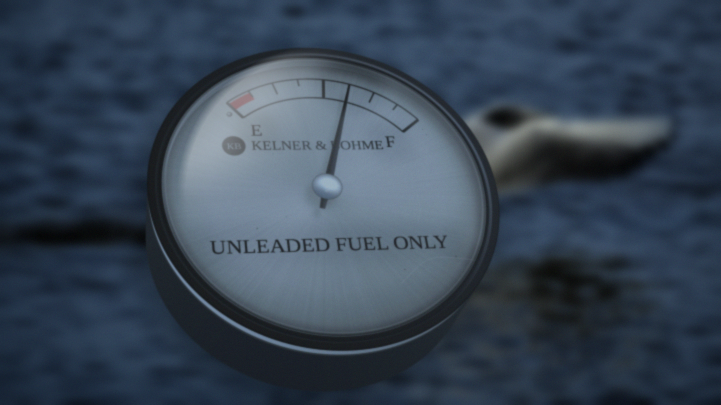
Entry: 0.625
